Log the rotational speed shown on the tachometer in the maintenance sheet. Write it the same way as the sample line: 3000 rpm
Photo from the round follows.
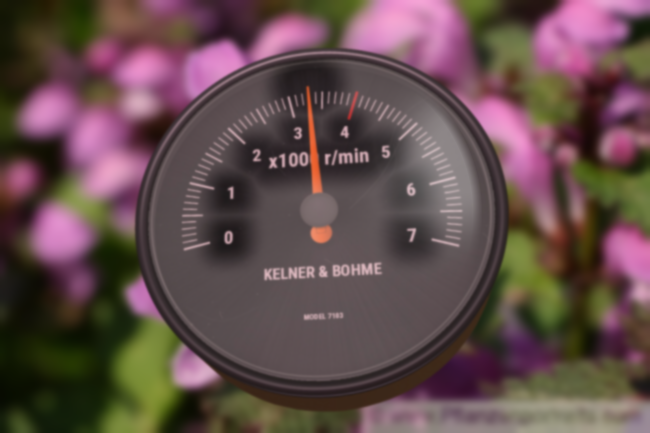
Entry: 3300 rpm
